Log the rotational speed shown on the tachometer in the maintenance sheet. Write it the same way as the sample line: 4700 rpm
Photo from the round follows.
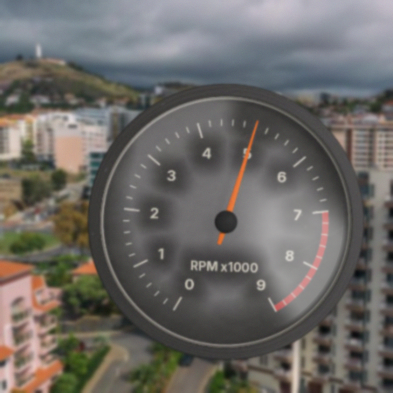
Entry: 5000 rpm
